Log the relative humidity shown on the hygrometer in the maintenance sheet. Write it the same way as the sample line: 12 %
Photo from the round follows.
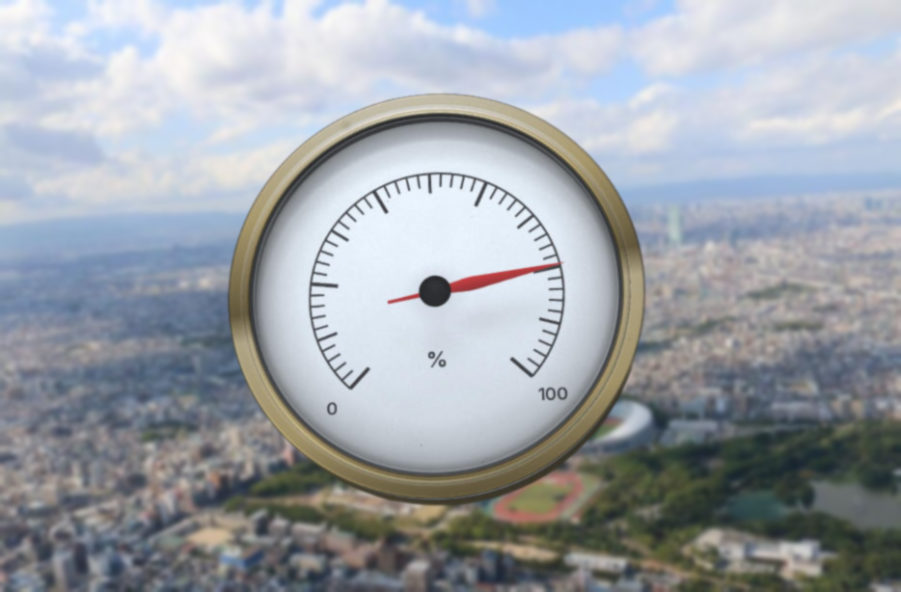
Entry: 80 %
